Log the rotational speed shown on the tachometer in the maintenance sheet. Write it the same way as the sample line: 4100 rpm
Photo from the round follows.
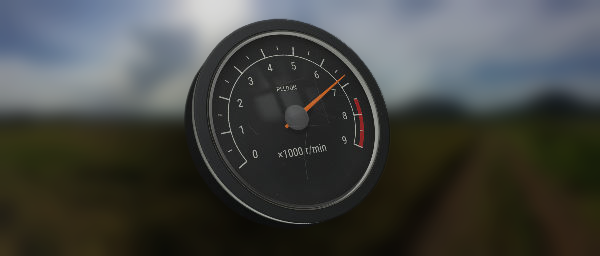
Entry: 6750 rpm
